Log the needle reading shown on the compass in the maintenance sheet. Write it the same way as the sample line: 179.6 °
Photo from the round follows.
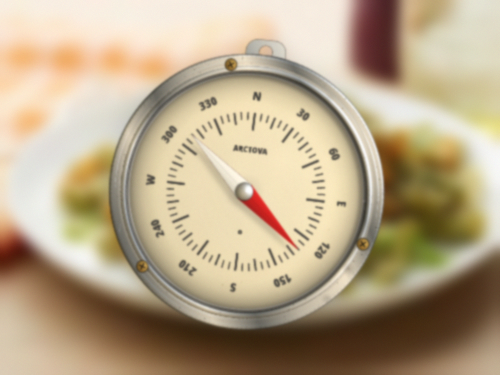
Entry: 130 °
